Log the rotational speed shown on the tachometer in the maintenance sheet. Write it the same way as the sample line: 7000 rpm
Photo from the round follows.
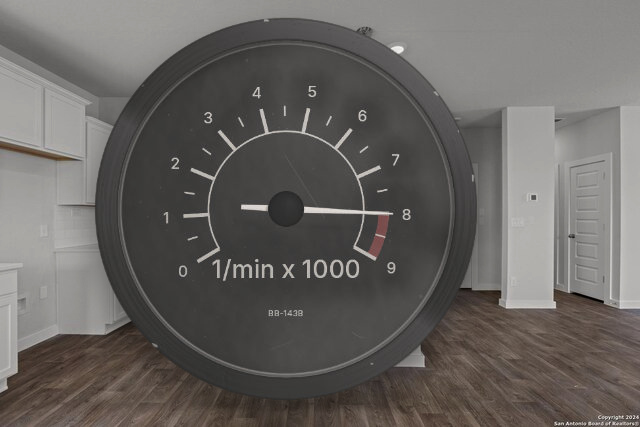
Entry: 8000 rpm
